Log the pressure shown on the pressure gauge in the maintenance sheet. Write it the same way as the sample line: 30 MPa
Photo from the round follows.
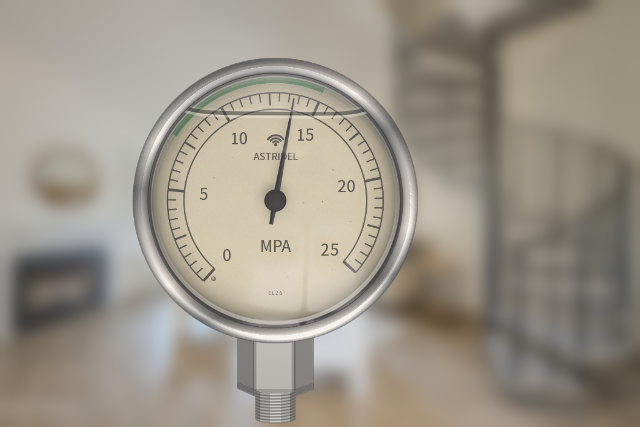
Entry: 13.75 MPa
